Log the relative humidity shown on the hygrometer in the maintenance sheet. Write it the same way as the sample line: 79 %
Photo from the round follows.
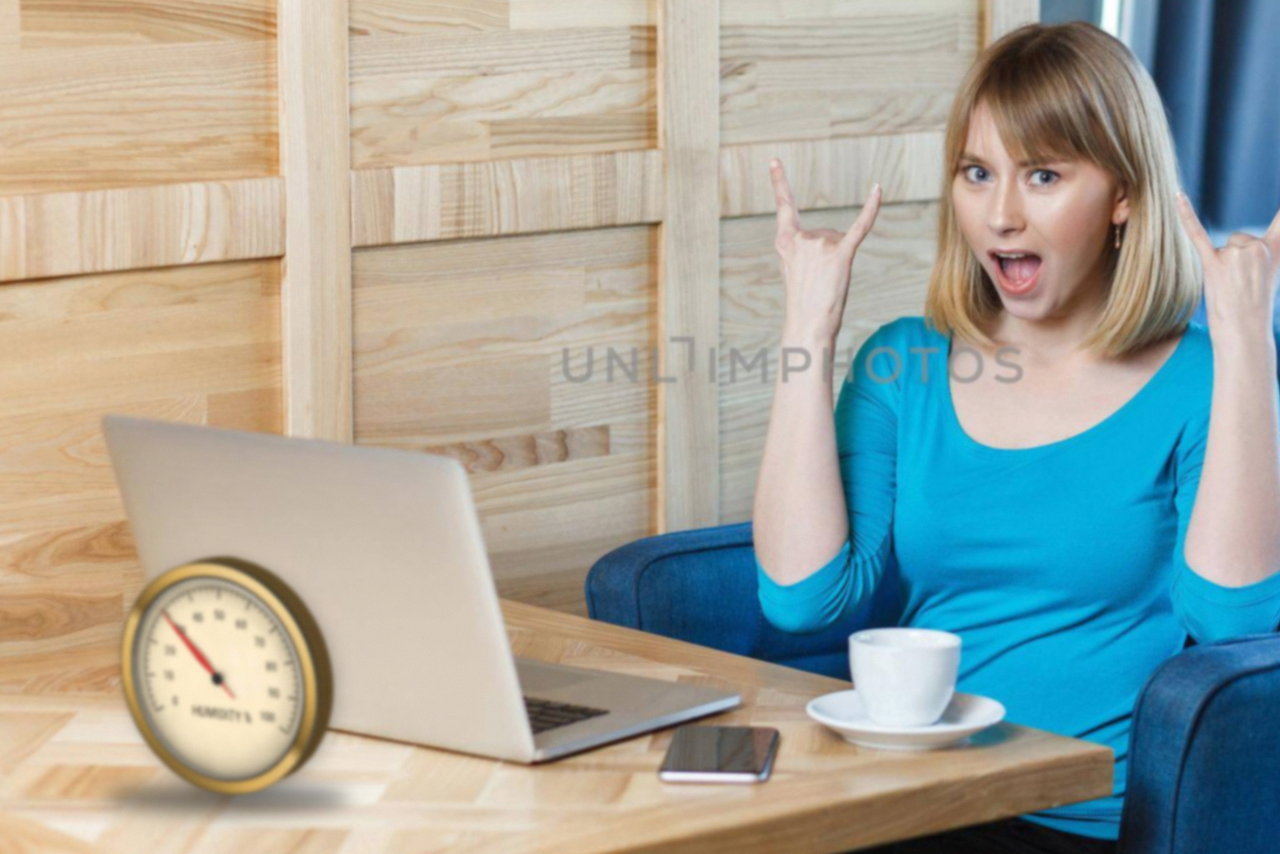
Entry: 30 %
